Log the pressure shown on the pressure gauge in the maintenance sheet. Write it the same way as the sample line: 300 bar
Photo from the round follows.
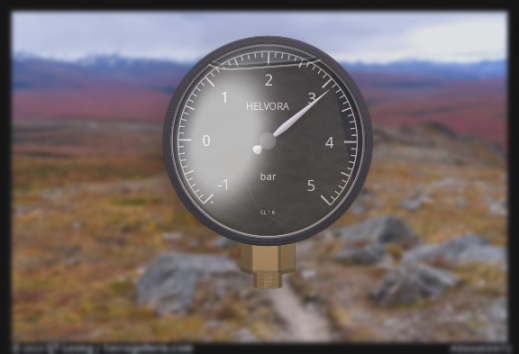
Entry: 3.1 bar
